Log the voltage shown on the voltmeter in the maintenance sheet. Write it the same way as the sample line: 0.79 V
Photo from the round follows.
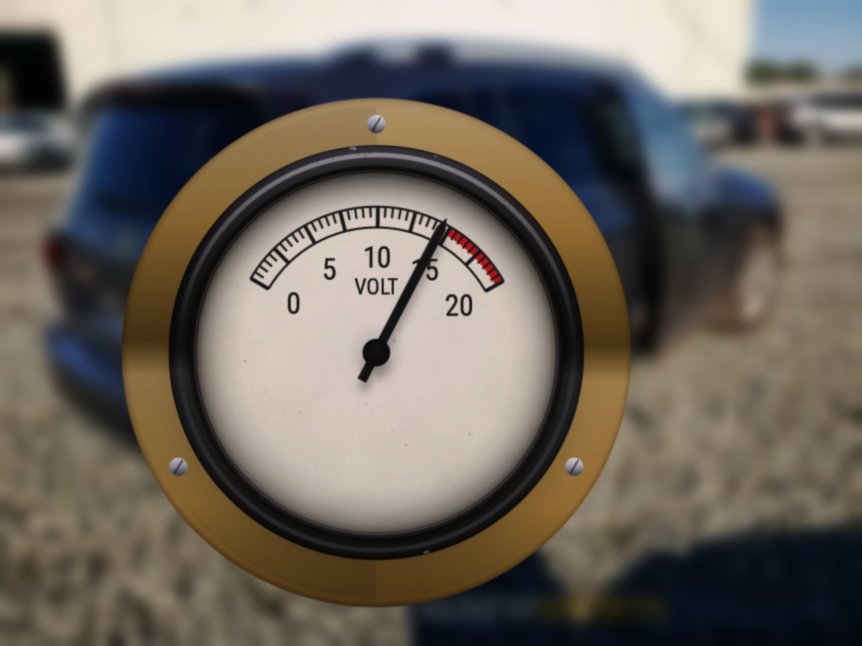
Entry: 14.5 V
